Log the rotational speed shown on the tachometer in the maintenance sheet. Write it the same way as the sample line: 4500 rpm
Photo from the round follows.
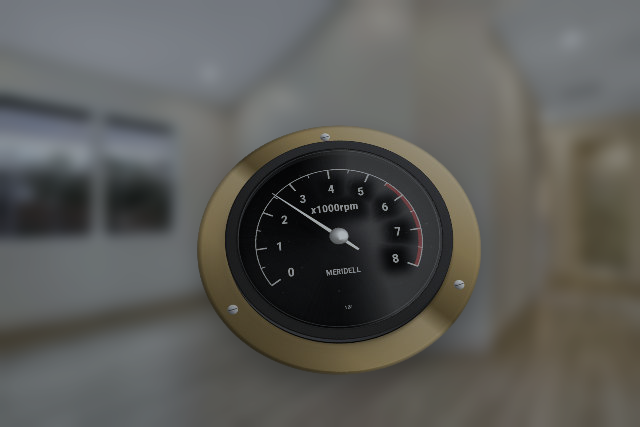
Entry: 2500 rpm
